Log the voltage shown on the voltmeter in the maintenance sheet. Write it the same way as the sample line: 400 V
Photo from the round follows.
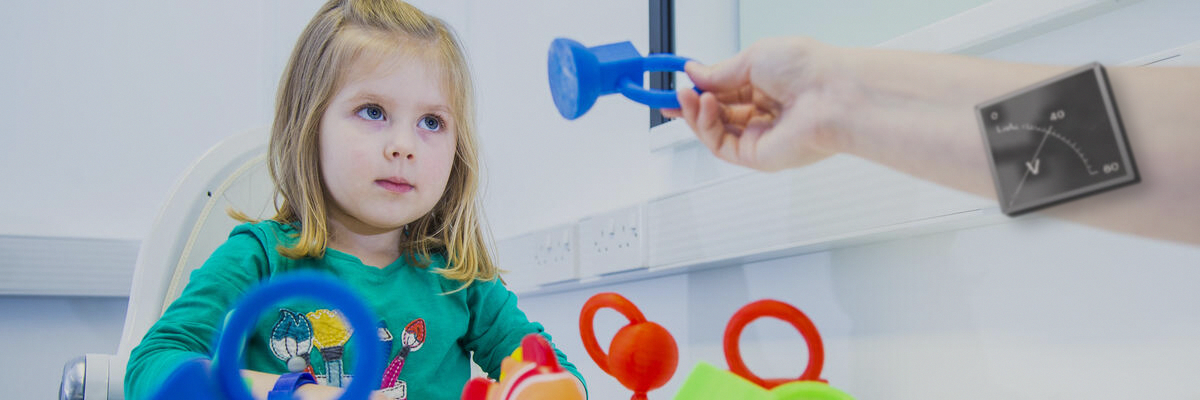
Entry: 40 V
